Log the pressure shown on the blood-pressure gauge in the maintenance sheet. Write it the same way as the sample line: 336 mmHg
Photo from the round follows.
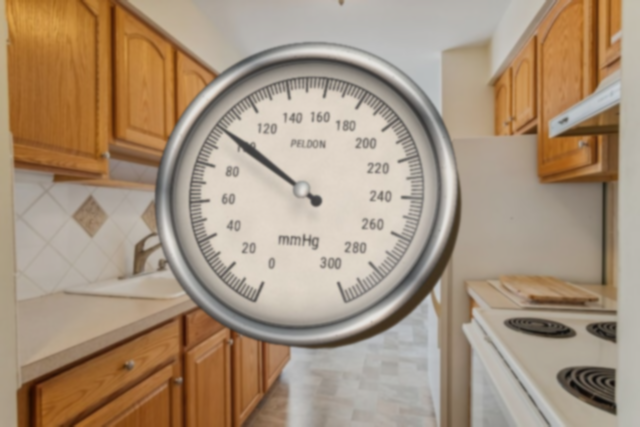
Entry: 100 mmHg
